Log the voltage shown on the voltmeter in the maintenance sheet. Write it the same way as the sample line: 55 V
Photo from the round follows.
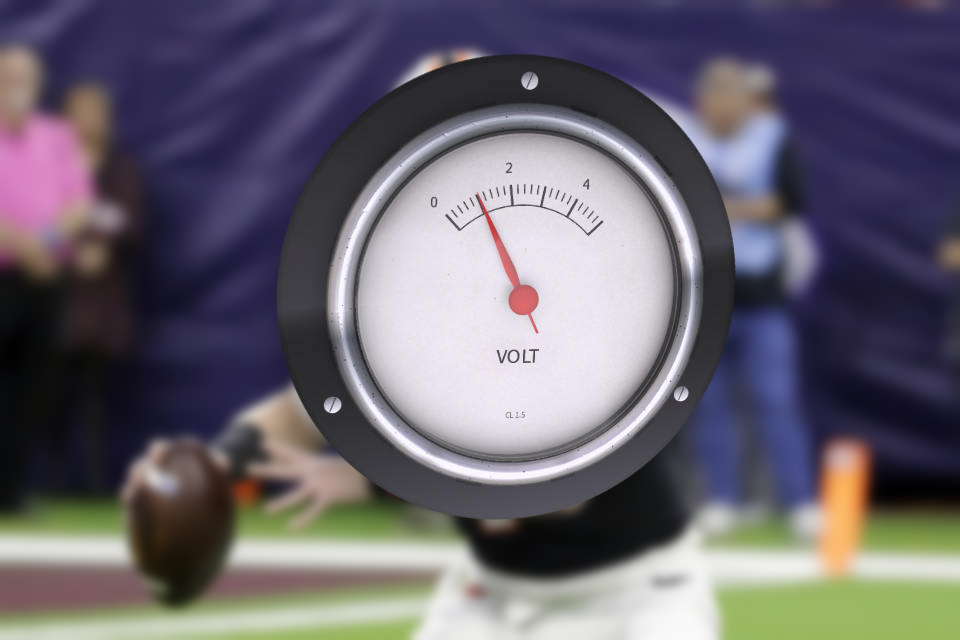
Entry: 1 V
